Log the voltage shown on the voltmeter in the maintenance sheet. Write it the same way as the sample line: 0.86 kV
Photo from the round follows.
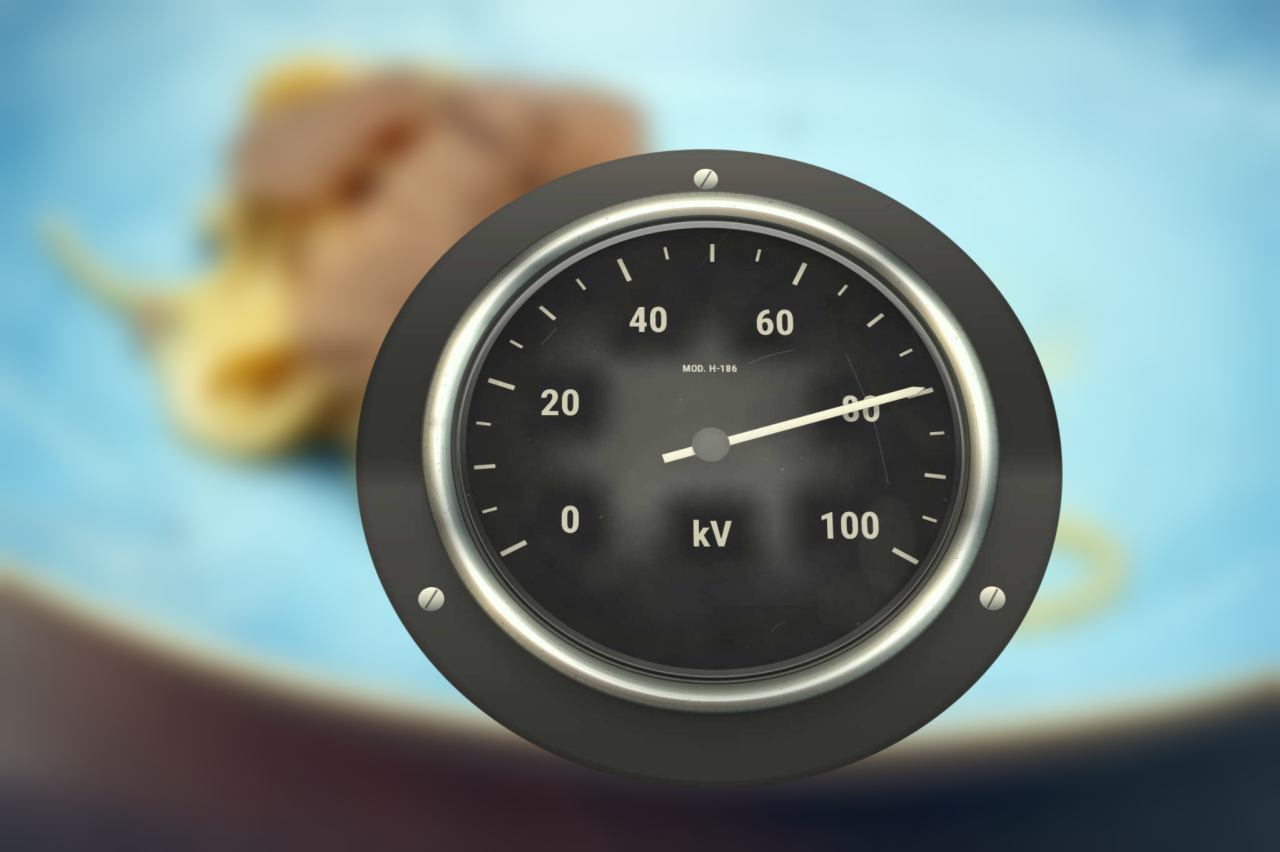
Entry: 80 kV
